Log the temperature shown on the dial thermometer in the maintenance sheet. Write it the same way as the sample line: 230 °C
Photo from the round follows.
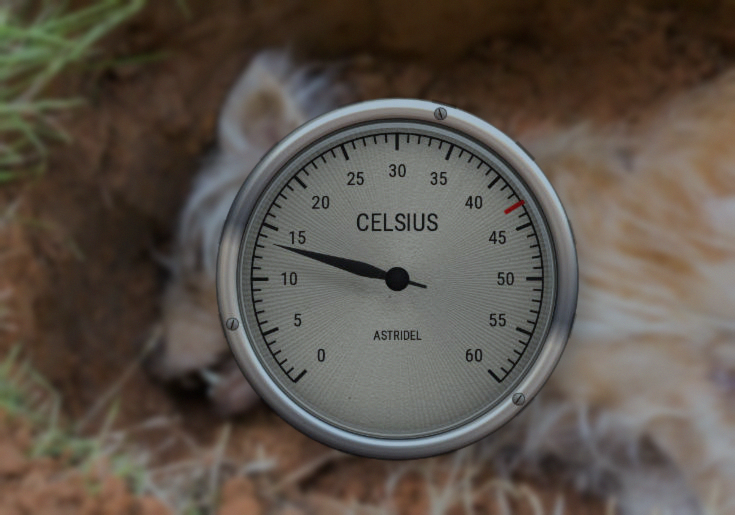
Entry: 13.5 °C
